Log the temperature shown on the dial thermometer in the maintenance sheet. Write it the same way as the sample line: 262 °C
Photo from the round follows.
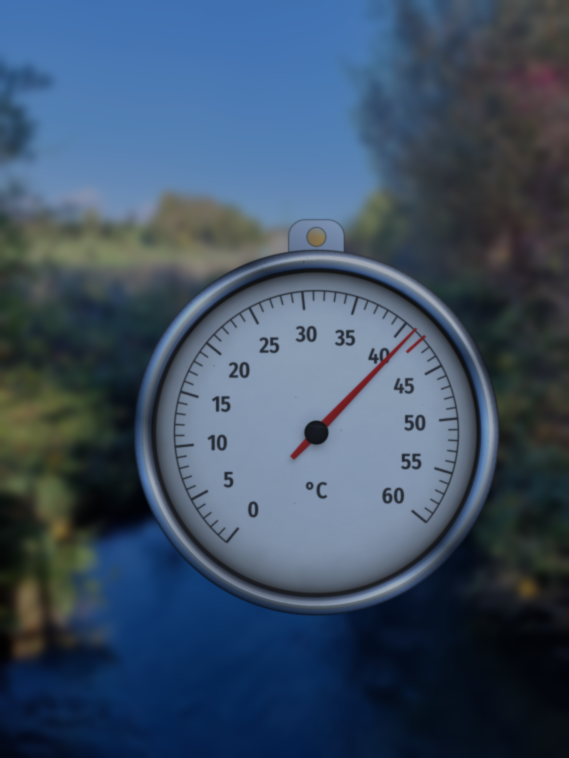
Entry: 41 °C
